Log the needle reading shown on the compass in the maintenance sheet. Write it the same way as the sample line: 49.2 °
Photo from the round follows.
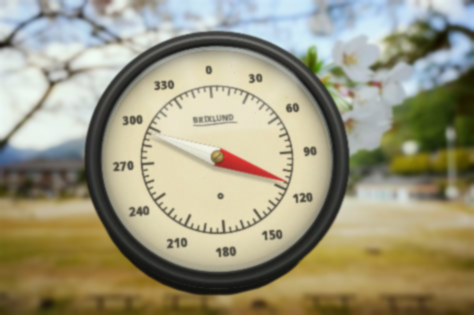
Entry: 115 °
